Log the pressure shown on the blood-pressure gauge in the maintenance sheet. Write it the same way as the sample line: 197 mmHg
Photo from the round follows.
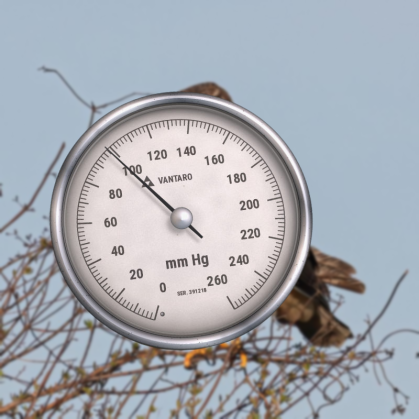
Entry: 98 mmHg
